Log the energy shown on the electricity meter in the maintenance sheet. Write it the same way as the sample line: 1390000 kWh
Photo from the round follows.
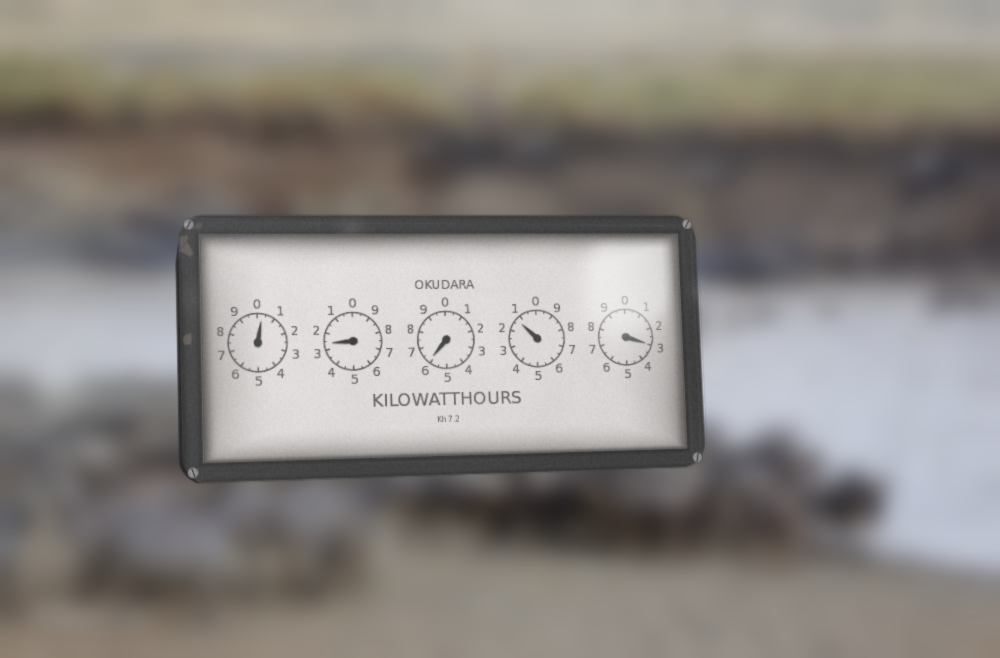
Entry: 2613 kWh
